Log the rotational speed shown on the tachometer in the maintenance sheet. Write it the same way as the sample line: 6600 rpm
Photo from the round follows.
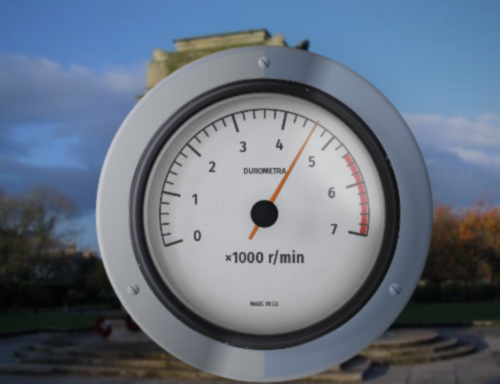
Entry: 4600 rpm
